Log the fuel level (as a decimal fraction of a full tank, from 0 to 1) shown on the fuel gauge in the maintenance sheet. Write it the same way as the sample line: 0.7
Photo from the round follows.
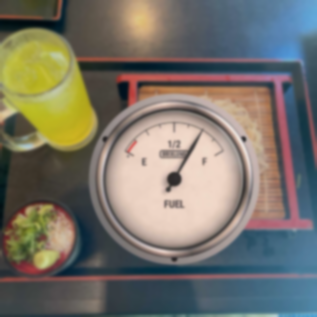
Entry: 0.75
